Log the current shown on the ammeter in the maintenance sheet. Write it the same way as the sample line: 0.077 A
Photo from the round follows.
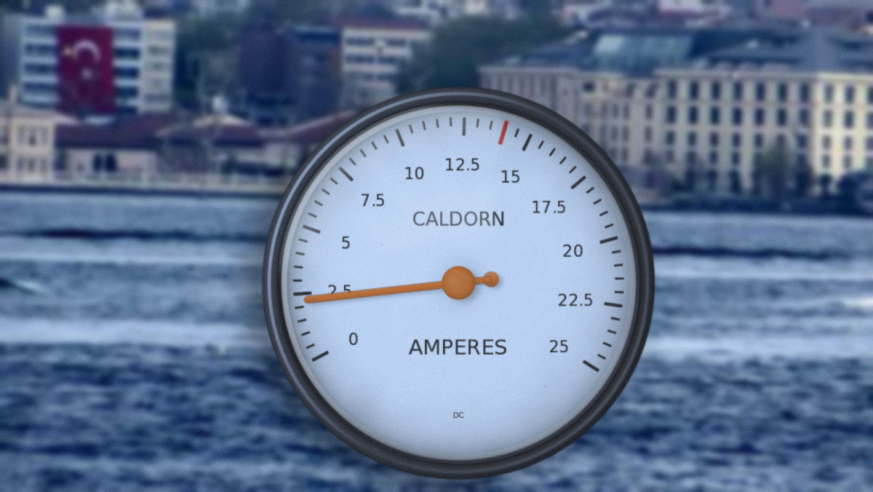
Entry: 2.25 A
